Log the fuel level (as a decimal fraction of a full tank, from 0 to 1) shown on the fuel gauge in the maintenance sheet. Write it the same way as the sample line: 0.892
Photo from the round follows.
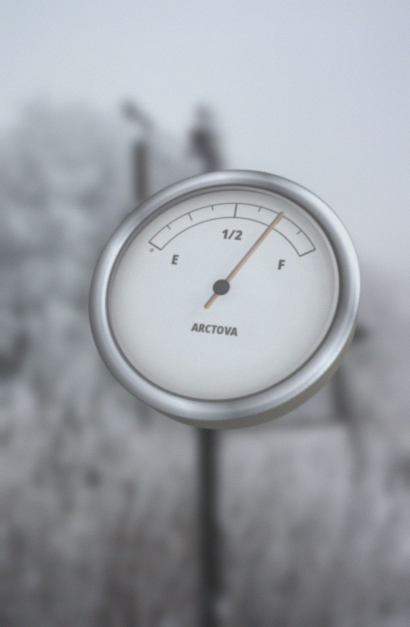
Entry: 0.75
